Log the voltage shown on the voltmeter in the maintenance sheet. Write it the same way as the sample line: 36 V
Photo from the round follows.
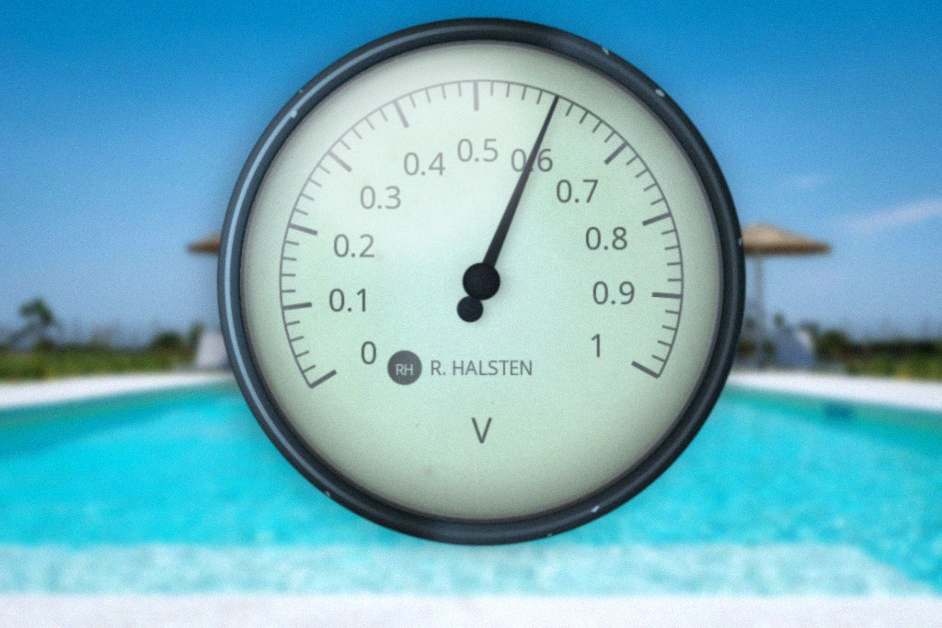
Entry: 0.6 V
